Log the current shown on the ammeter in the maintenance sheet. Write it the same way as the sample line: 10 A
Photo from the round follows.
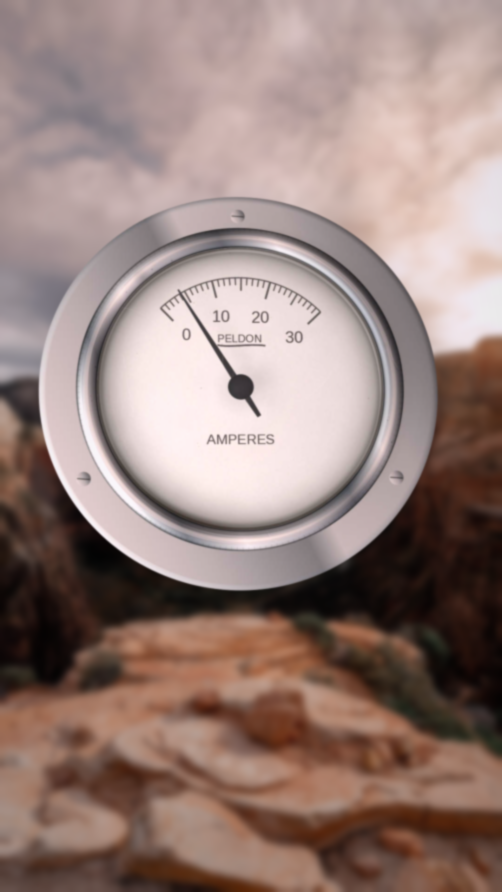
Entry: 4 A
